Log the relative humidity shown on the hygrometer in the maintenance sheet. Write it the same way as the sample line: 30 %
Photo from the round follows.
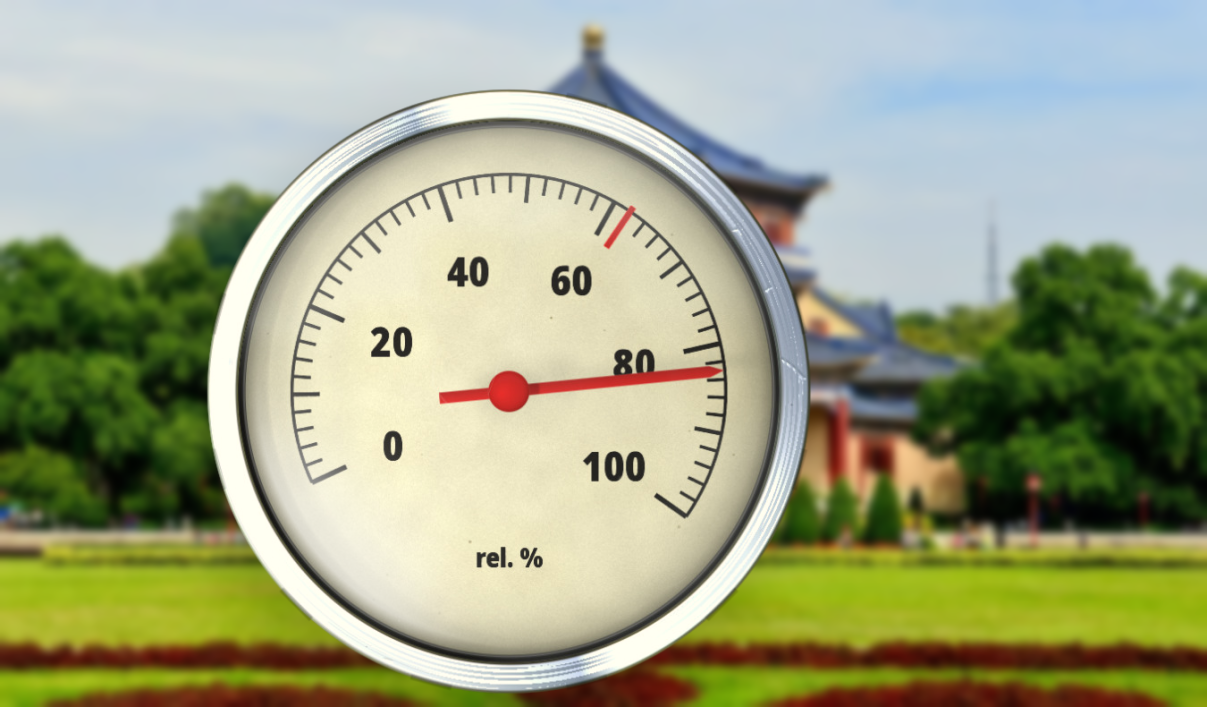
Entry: 83 %
